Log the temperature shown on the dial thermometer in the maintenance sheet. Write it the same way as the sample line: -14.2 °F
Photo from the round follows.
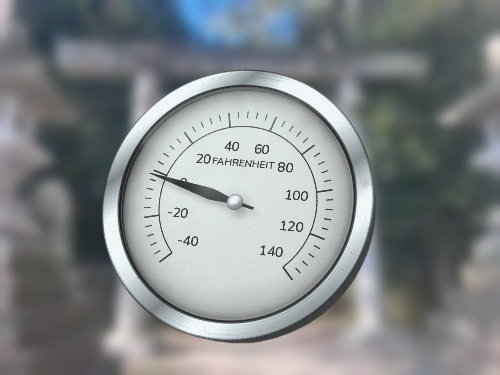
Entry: -2 °F
